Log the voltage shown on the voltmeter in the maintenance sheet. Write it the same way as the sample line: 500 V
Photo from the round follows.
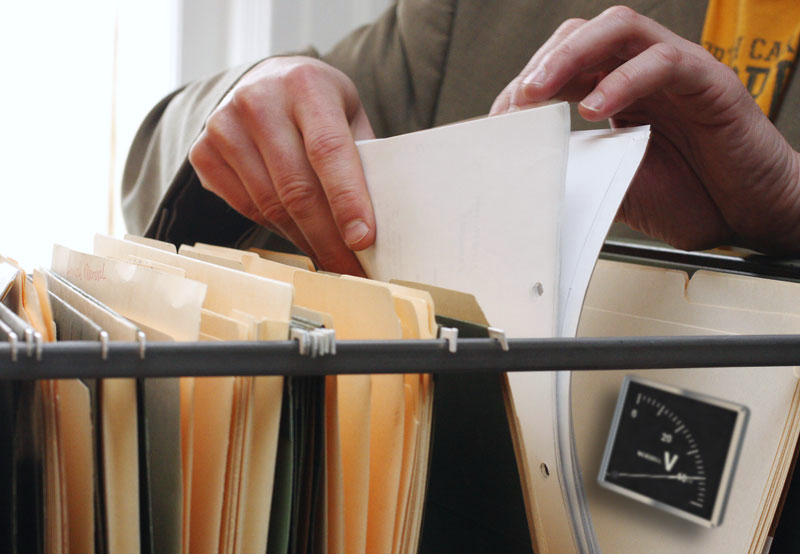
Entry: 40 V
